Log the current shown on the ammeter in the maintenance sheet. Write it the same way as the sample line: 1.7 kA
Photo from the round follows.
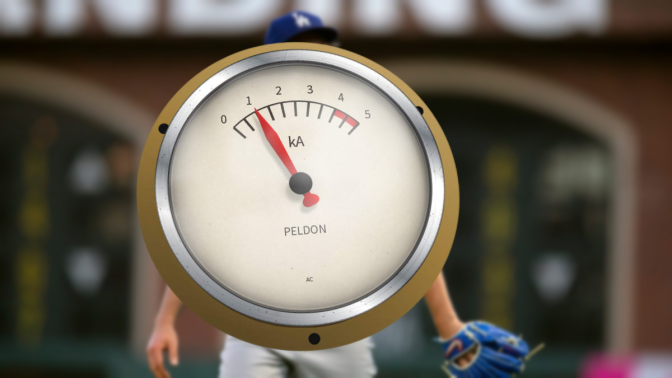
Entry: 1 kA
